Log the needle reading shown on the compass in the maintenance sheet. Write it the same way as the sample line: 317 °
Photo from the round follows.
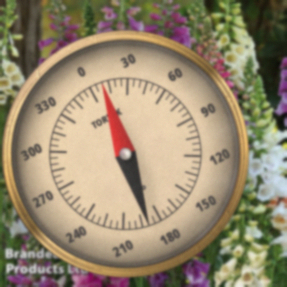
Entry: 10 °
